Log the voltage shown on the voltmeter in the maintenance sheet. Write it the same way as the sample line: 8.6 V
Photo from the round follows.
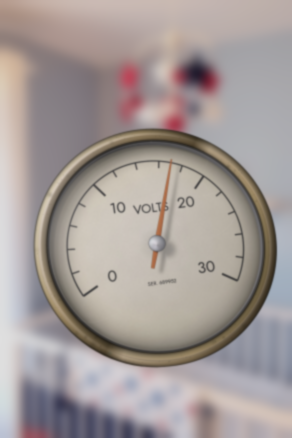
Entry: 17 V
